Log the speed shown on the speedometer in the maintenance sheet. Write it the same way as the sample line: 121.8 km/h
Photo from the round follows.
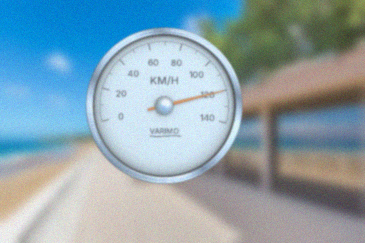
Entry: 120 km/h
